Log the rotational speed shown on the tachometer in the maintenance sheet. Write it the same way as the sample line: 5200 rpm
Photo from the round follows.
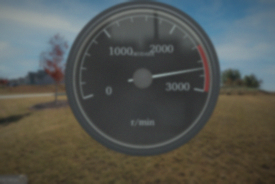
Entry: 2700 rpm
